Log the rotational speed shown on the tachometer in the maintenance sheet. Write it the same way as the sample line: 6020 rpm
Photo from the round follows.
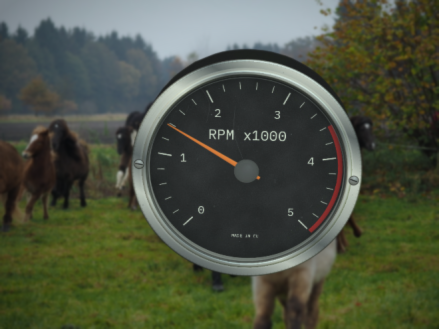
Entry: 1400 rpm
